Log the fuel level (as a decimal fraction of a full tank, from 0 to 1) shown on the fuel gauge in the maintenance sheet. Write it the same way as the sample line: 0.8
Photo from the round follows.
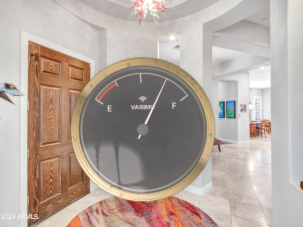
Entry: 0.75
